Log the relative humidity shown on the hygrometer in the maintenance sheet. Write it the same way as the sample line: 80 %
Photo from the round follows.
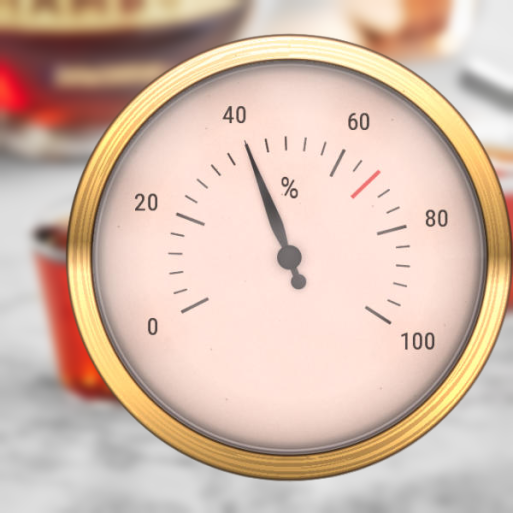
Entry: 40 %
